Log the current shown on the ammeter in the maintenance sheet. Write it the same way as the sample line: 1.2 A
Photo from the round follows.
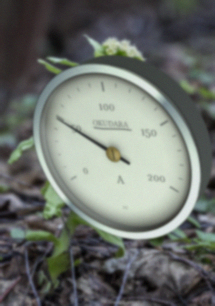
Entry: 50 A
